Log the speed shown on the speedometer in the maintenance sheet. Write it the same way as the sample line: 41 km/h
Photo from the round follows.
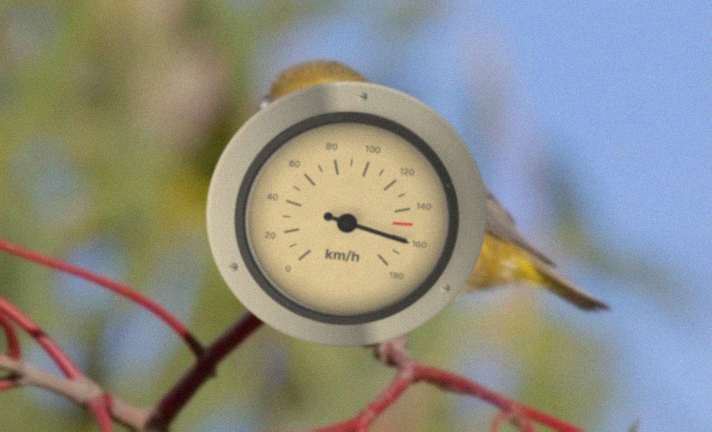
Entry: 160 km/h
